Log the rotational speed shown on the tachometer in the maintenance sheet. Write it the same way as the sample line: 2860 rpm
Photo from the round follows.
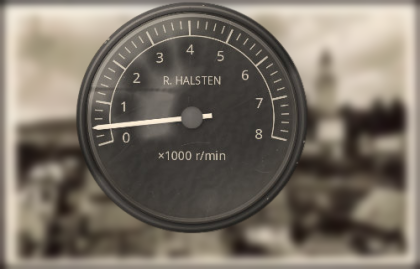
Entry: 400 rpm
